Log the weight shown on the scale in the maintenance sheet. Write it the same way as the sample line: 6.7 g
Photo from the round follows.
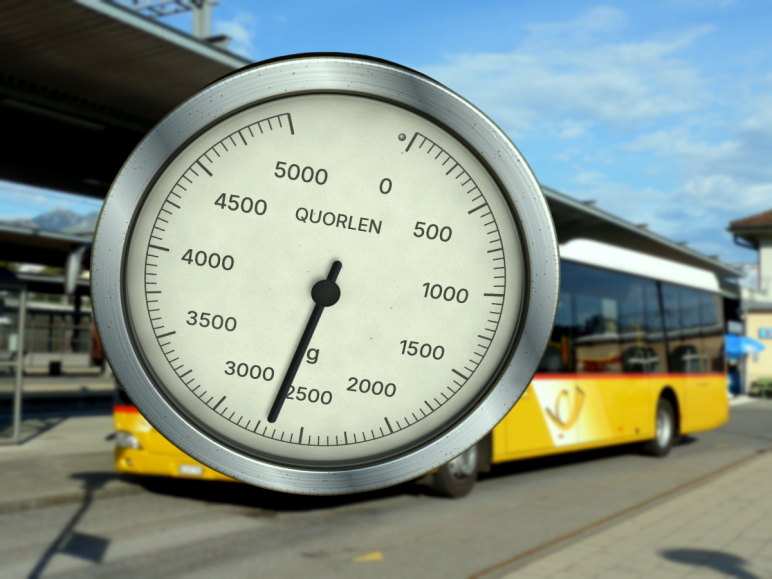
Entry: 2700 g
